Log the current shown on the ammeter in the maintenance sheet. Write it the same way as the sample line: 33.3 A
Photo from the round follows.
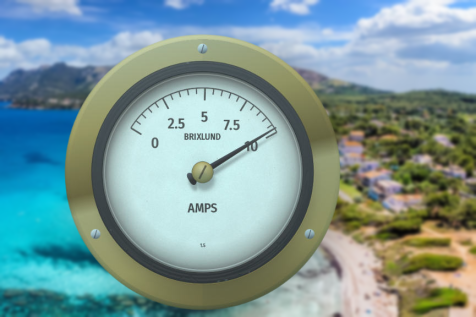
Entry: 9.75 A
